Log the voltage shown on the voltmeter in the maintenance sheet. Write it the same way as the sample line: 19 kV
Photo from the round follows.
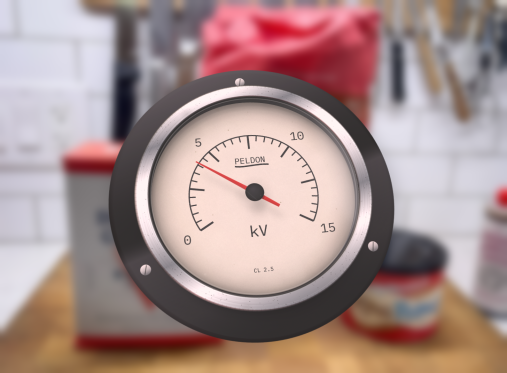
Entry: 4 kV
